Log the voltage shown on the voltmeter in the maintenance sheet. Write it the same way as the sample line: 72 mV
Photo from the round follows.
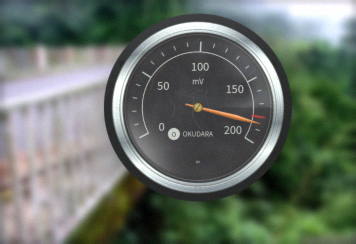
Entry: 185 mV
